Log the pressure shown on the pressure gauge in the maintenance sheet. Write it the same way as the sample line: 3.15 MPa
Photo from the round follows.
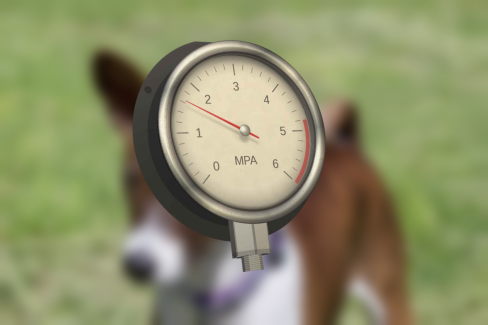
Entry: 1.6 MPa
